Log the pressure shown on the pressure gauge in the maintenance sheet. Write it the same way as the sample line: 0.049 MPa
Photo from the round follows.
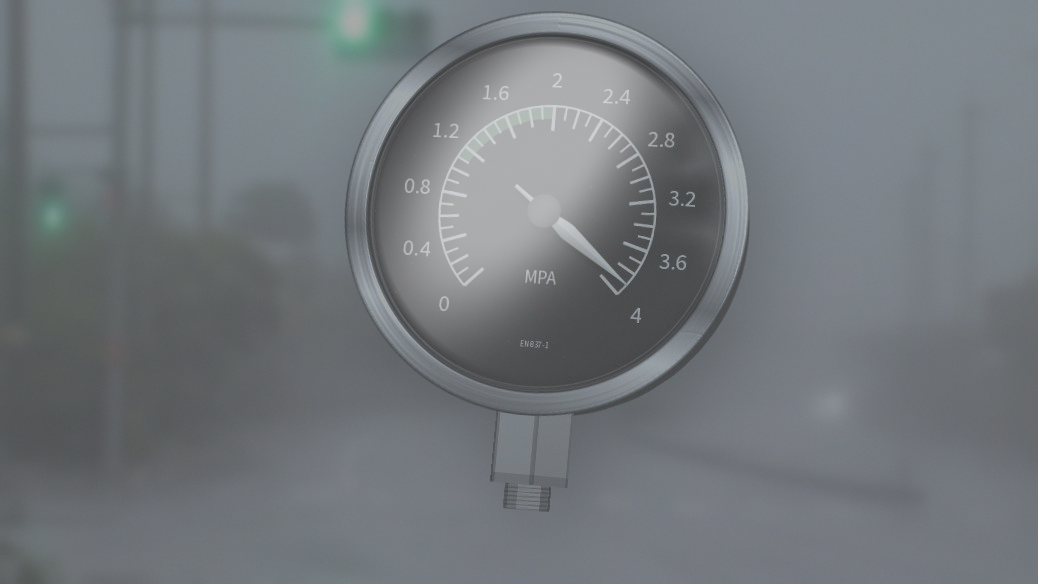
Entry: 3.9 MPa
